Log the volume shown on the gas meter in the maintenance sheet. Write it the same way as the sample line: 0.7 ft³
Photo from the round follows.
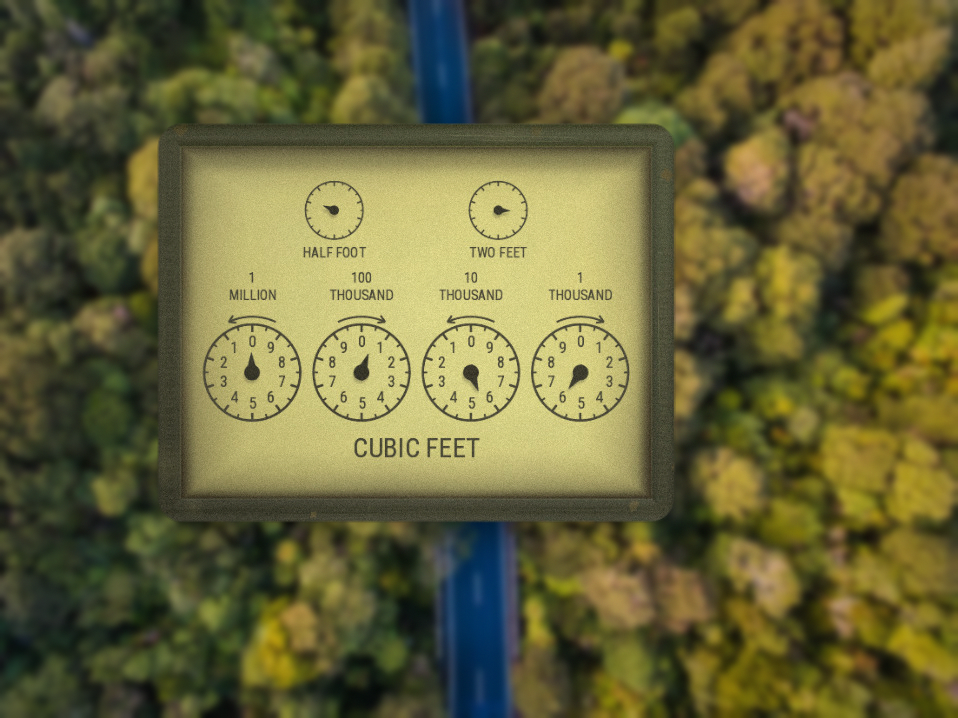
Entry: 5600 ft³
